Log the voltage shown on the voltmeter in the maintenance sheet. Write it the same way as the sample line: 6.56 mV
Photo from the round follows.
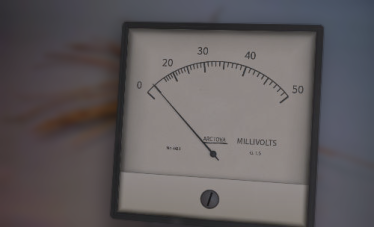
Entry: 10 mV
